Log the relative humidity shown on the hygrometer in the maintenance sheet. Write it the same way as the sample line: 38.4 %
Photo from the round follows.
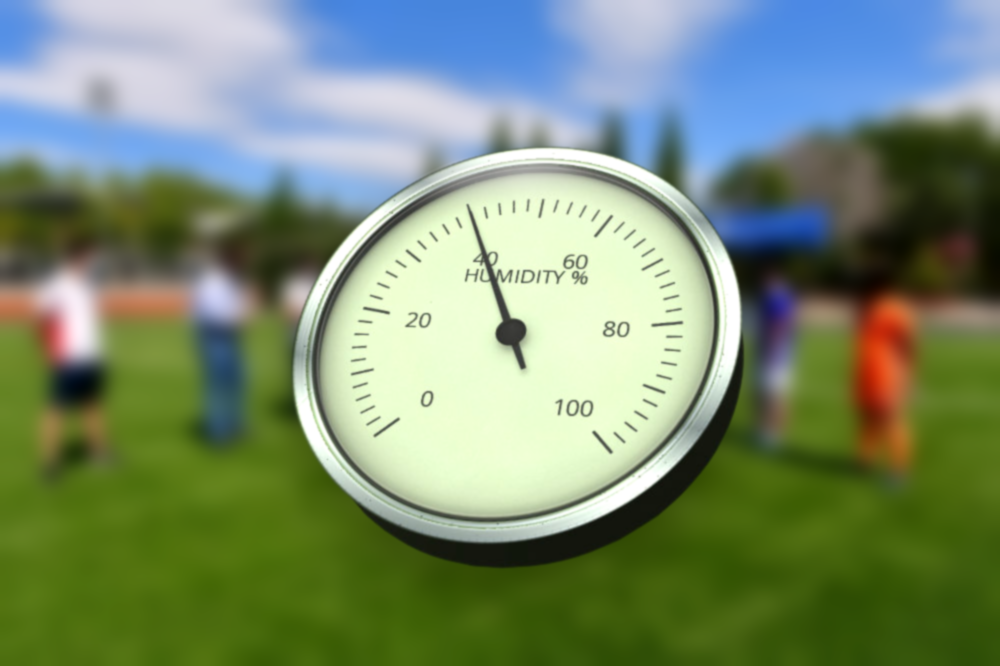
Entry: 40 %
